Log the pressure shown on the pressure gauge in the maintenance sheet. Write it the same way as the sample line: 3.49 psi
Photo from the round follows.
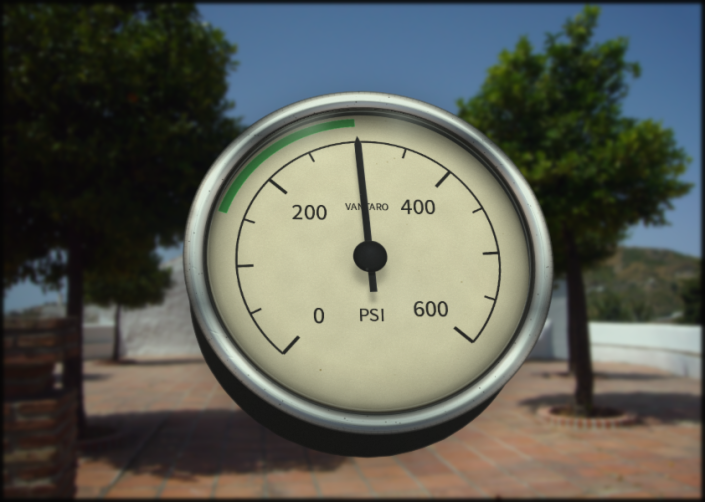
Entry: 300 psi
